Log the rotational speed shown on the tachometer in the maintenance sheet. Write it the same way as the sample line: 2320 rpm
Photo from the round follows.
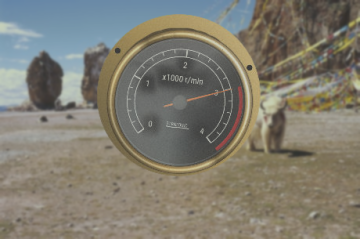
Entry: 3000 rpm
